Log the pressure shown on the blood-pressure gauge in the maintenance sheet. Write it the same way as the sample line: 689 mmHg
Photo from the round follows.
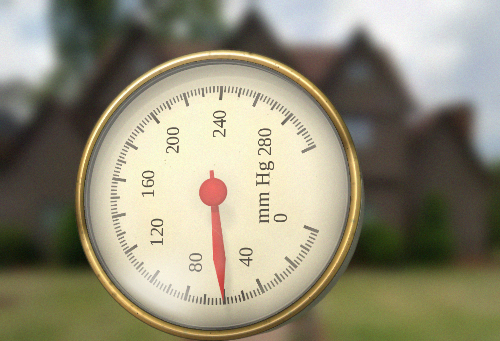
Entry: 60 mmHg
